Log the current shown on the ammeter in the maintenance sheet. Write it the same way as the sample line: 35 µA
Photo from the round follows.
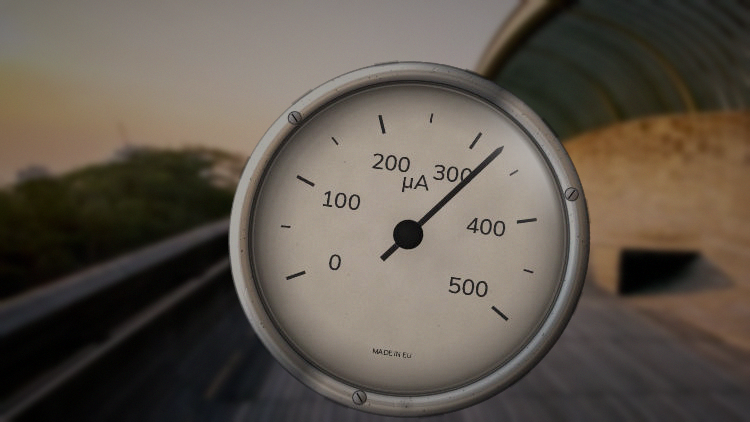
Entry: 325 µA
